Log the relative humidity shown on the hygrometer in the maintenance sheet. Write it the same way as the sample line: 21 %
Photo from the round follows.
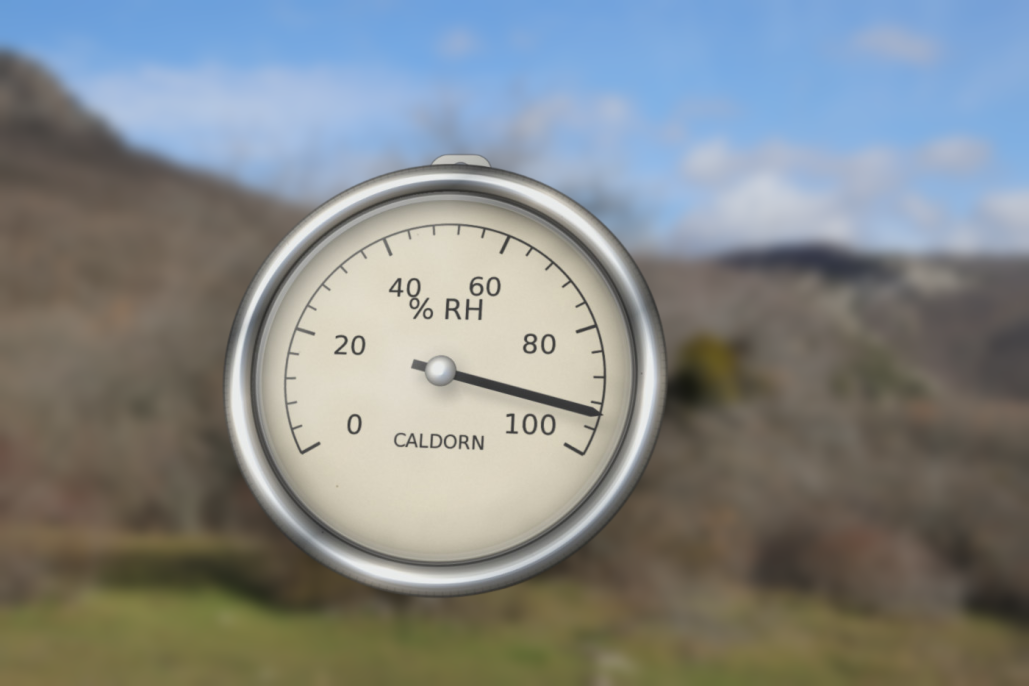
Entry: 94 %
